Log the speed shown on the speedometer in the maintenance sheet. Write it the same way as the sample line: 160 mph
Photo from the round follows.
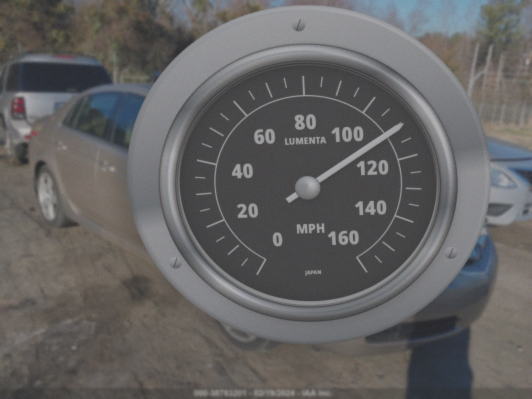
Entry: 110 mph
